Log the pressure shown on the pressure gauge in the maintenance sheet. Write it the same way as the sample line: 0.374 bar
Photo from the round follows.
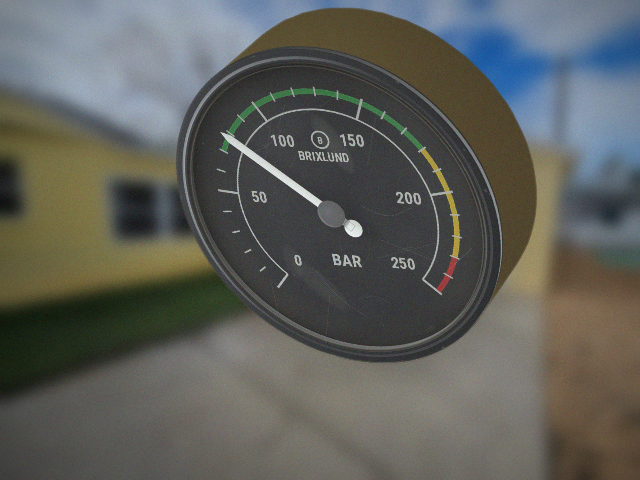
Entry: 80 bar
